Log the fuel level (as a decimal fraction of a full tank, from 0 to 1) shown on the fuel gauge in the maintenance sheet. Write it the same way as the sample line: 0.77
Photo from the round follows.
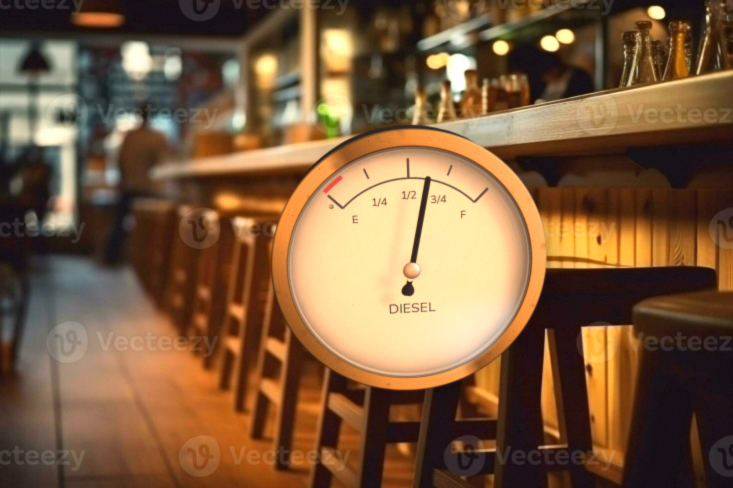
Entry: 0.625
